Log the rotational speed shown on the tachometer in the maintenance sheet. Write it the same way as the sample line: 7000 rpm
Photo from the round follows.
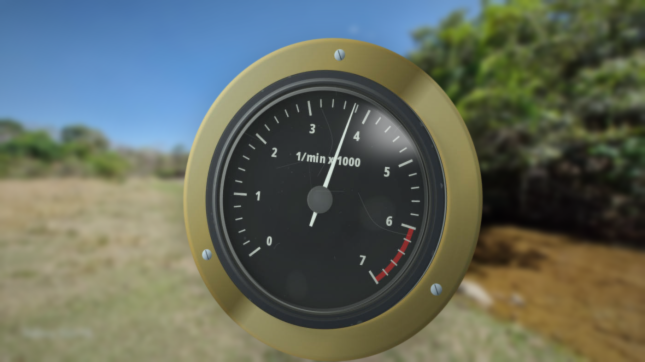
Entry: 3800 rpm
